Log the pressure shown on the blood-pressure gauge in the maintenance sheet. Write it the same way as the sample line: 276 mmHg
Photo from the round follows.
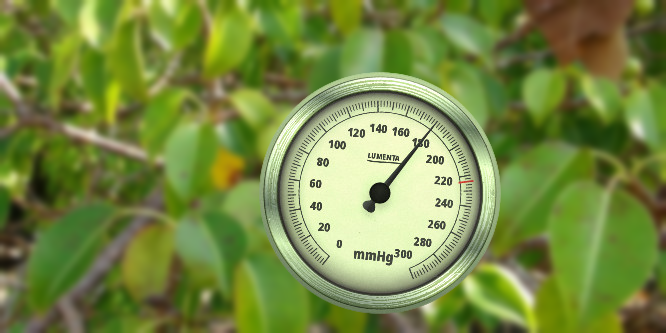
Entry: 180 mmHg
